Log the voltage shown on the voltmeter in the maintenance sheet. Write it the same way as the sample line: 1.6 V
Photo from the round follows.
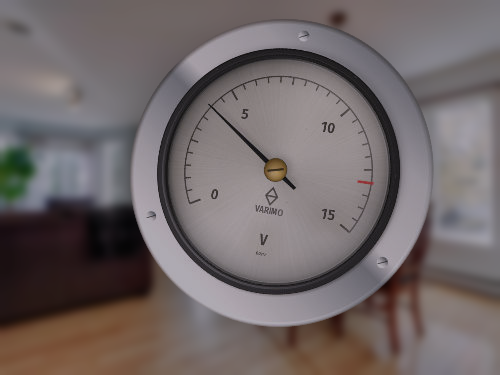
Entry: 4 V
